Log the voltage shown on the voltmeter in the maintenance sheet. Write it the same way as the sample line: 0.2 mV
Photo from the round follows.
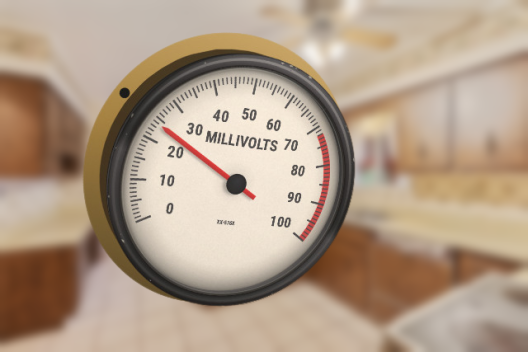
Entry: 24 mV
